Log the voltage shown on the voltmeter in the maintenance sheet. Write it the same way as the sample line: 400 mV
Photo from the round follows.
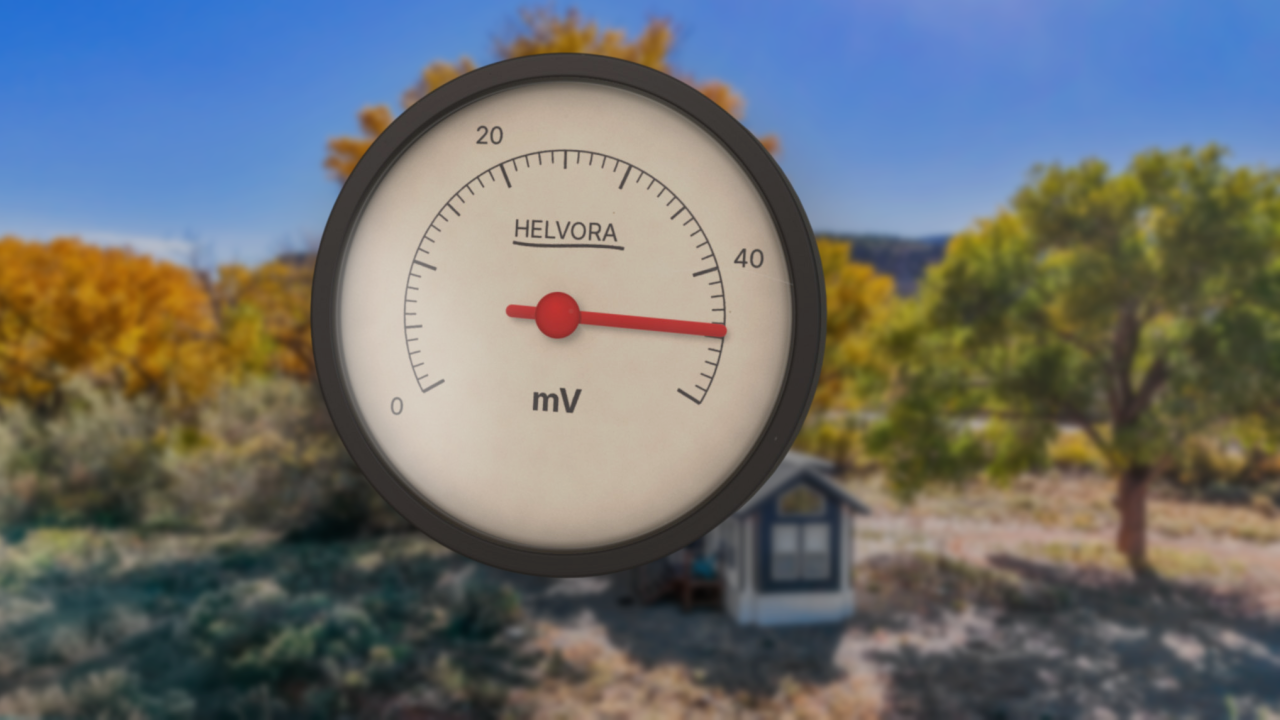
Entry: 44.5 mV
